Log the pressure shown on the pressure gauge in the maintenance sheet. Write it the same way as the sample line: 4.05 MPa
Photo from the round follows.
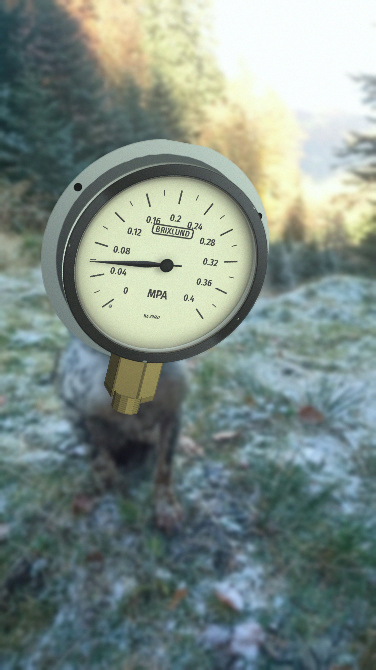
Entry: 0.06 MPa
